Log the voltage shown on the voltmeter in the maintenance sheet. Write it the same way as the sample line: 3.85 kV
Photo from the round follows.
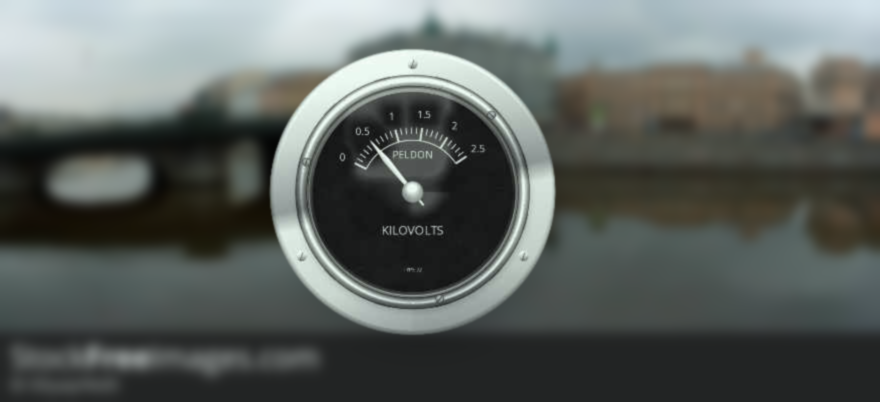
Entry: 0.5 kV
